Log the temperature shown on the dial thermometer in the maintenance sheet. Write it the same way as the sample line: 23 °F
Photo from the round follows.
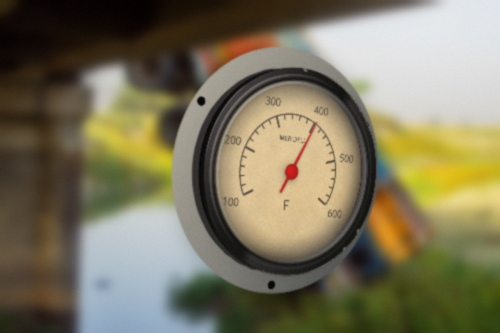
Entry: 400 °F
